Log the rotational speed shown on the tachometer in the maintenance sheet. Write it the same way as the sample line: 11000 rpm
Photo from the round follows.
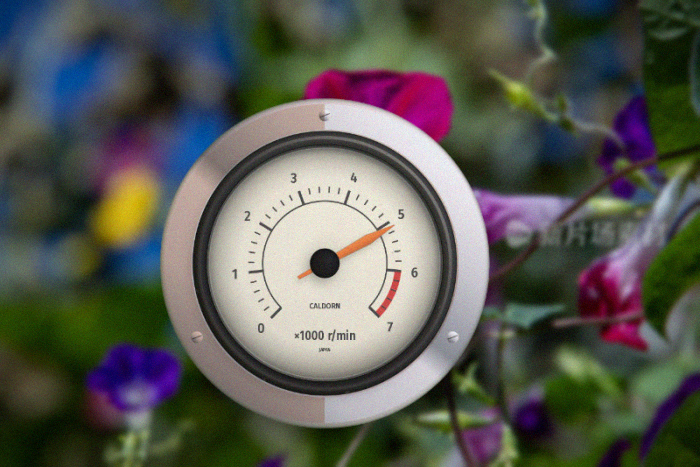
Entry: 5100 rpm
